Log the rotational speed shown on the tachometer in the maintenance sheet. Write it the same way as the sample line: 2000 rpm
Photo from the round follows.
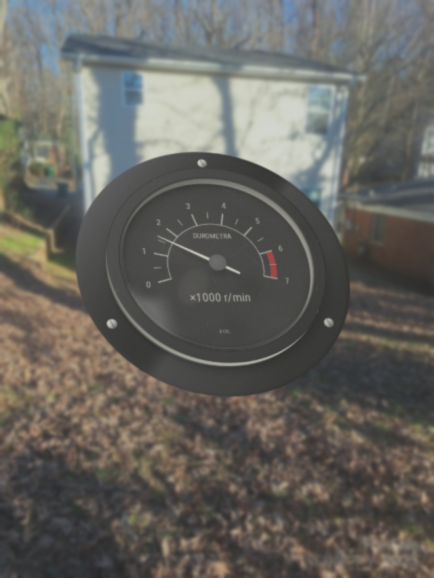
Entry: 1500 rpm
